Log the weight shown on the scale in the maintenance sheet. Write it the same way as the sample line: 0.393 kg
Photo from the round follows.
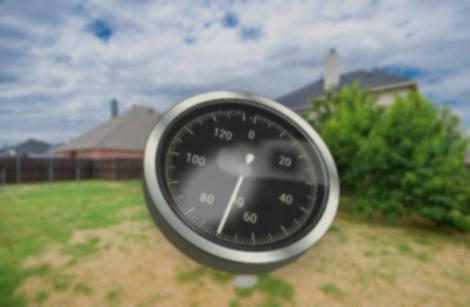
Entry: 70 kg
